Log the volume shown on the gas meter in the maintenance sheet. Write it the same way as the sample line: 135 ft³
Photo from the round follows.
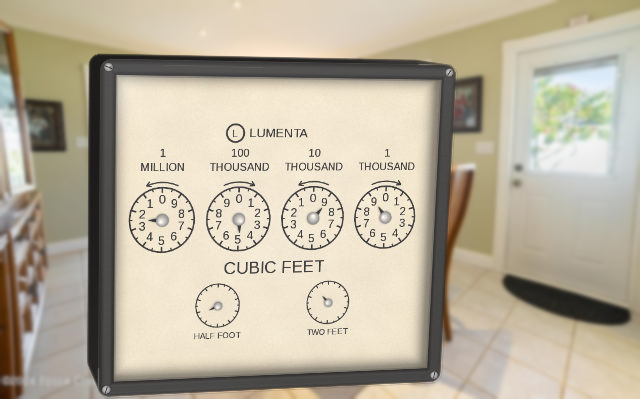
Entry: 248900 ft³
